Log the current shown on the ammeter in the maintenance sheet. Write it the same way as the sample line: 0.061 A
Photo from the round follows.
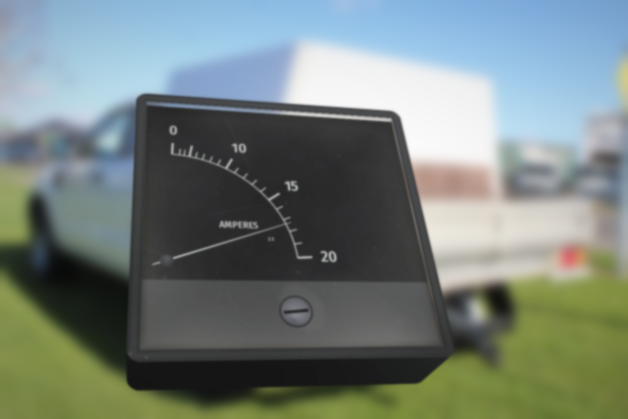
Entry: 17.5 A
